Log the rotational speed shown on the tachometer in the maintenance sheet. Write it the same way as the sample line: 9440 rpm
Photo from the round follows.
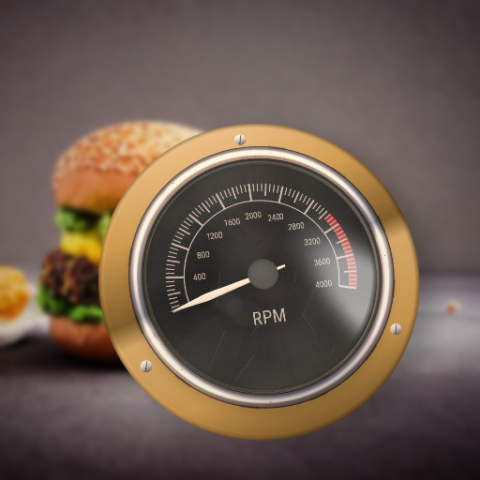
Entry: 0 rpm
